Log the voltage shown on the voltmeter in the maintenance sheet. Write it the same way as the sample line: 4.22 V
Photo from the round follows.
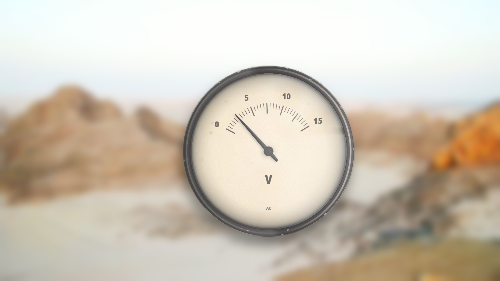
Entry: 2.5 V
